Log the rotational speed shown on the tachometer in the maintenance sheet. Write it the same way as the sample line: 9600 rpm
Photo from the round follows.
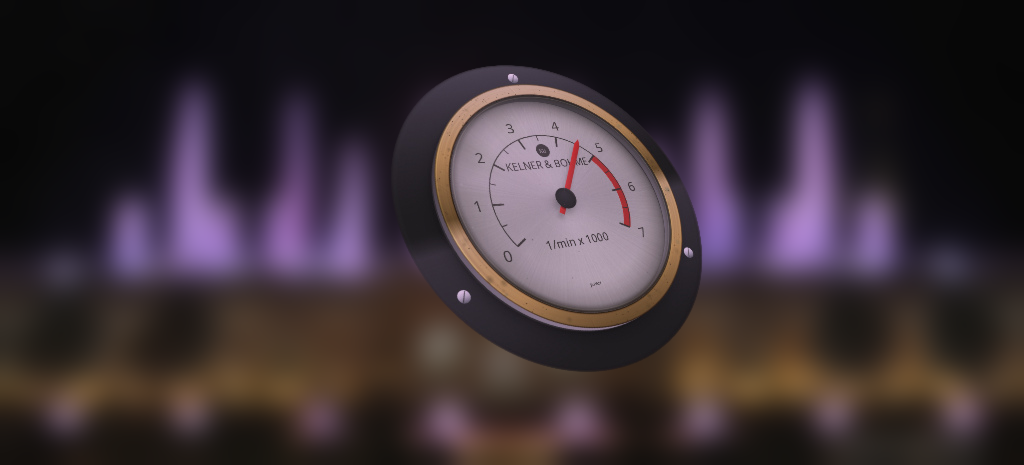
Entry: 4500 rpm
